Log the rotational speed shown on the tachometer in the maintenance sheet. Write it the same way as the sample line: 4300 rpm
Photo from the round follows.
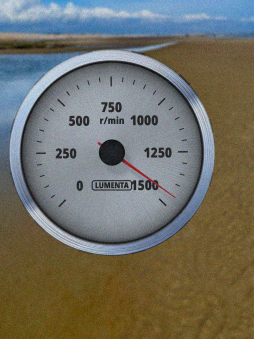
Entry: 1450 rpm
